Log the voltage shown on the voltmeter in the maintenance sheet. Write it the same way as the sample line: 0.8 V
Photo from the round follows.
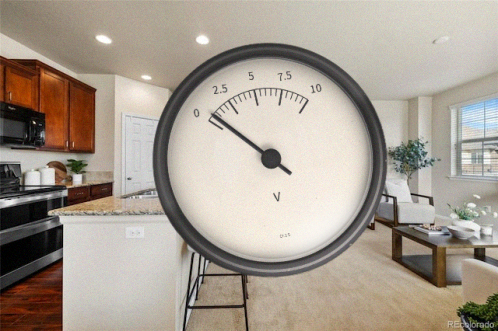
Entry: 0.5 V
